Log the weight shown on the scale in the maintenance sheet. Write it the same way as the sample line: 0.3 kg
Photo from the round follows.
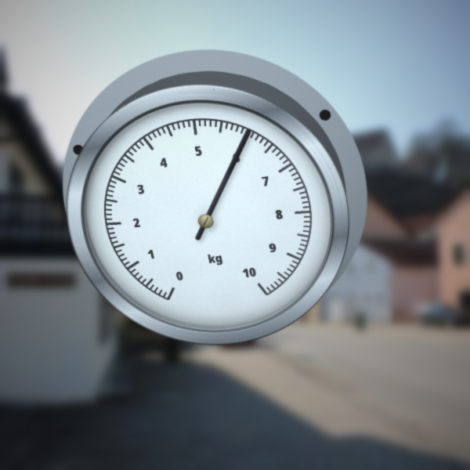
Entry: 6 kg
